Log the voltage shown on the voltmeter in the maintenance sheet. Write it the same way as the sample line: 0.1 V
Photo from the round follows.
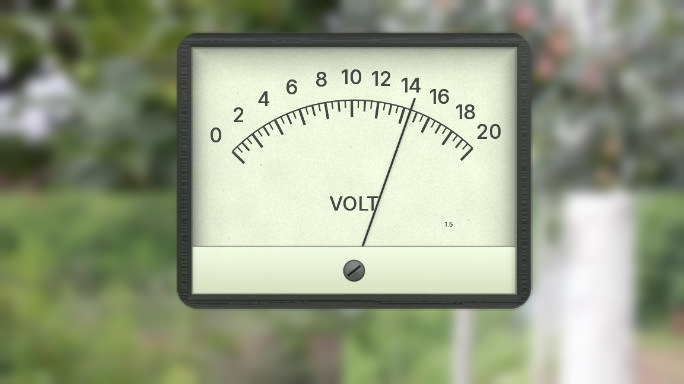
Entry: 14.5 V
